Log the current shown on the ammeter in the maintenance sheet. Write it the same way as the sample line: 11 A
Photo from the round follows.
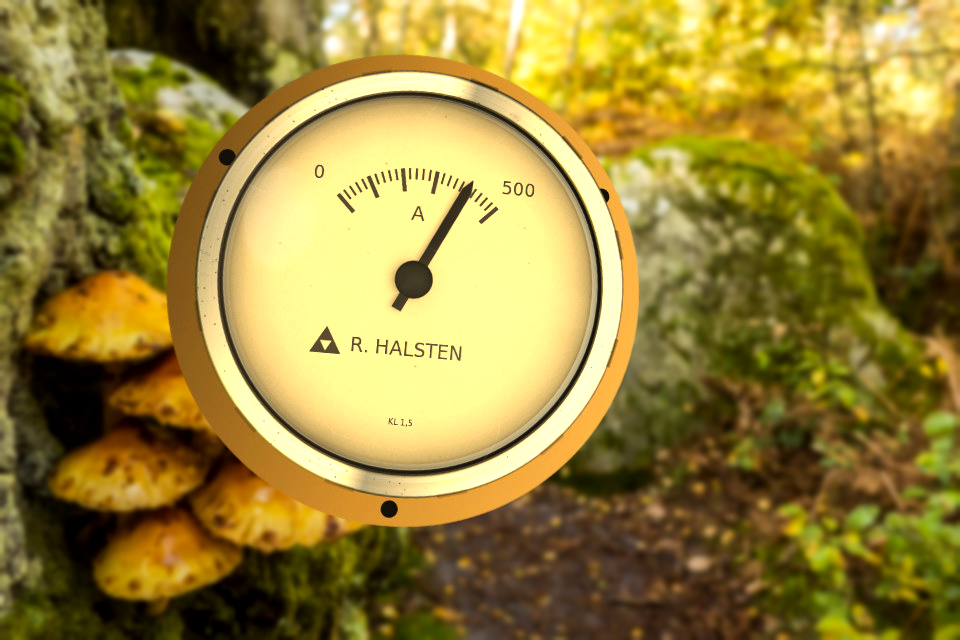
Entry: 400 A
